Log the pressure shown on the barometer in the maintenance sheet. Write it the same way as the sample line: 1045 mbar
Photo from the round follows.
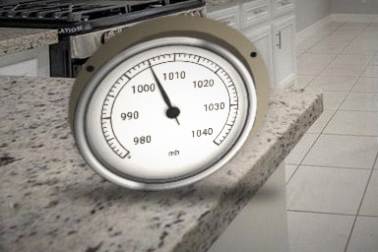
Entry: 1005 mbar
